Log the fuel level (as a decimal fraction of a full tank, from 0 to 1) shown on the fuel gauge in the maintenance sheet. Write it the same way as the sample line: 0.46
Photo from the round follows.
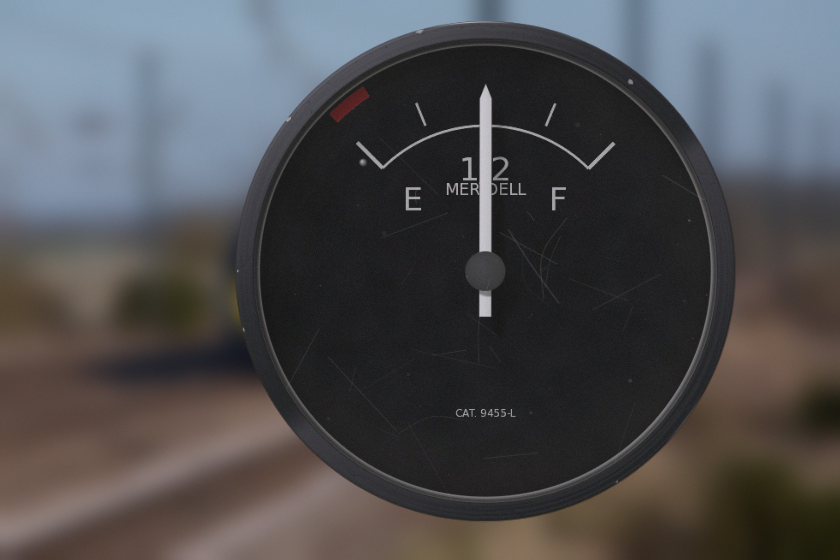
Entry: 0.5
